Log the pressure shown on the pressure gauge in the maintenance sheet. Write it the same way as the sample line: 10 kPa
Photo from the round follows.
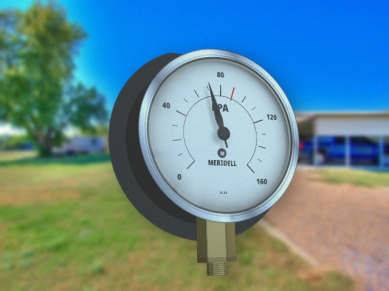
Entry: 70 kPa
